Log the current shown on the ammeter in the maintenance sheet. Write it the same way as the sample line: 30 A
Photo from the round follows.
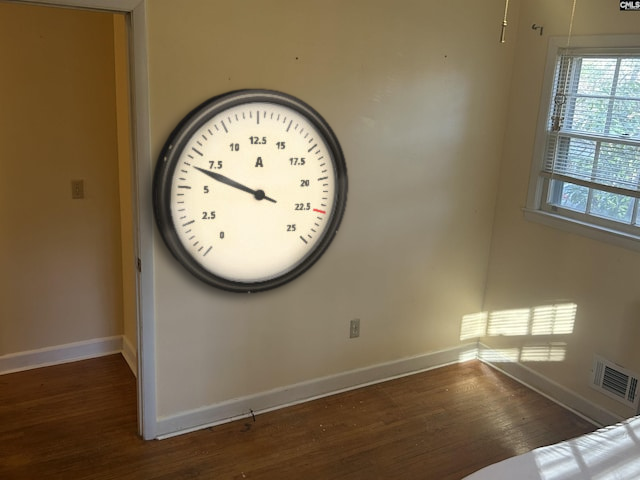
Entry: 6.5 A
